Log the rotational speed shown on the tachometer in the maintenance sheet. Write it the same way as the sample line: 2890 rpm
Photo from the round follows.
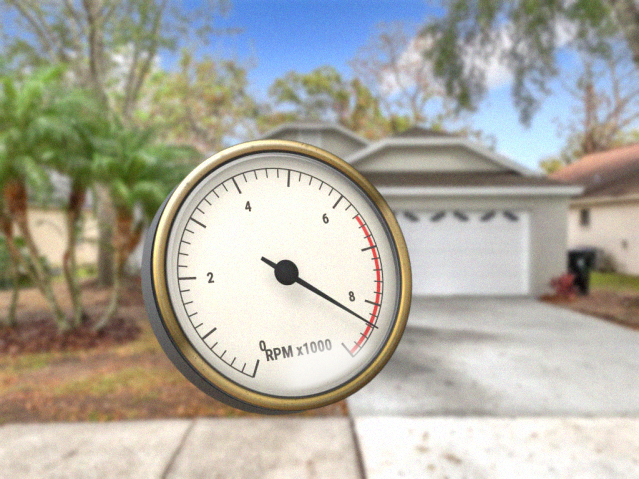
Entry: 8400 rpm
